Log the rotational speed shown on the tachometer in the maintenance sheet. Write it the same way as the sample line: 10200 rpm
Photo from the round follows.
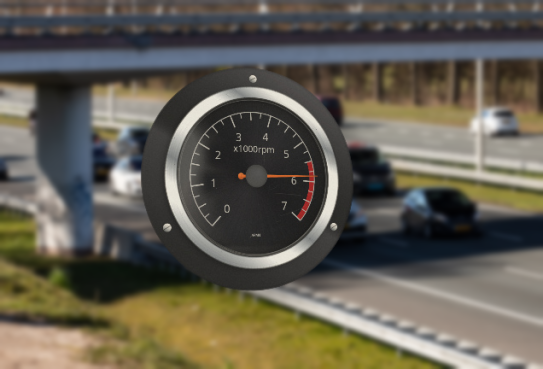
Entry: 5875 rpm
